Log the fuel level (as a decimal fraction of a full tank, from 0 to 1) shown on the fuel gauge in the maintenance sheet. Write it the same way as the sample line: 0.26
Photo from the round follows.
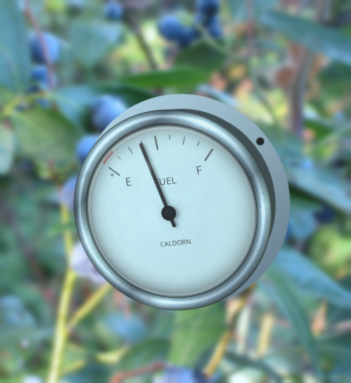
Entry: 0.375
